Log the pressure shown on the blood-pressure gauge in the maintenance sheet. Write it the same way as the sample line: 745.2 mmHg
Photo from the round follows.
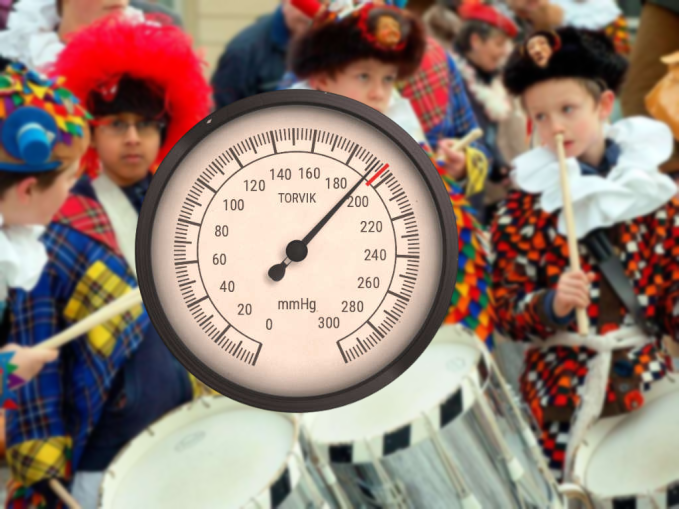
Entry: 192 mmHg
